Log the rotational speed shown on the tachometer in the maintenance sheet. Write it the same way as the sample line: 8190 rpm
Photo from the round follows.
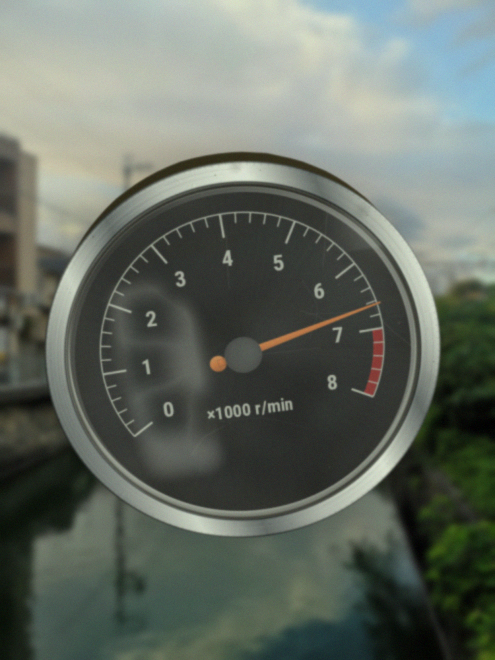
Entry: 6600 rpm
